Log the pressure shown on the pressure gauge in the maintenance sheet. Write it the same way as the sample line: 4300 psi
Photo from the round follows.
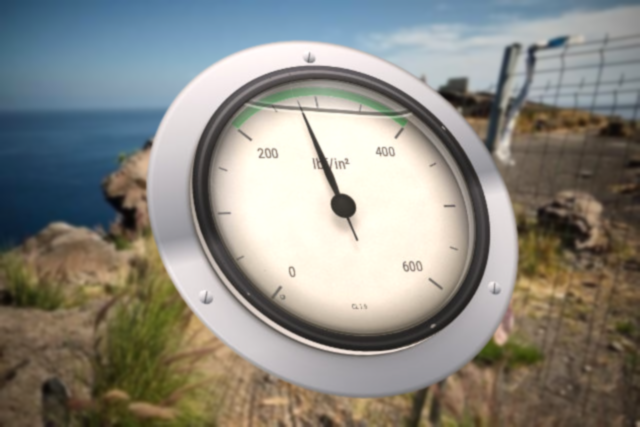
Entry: 275 psi
